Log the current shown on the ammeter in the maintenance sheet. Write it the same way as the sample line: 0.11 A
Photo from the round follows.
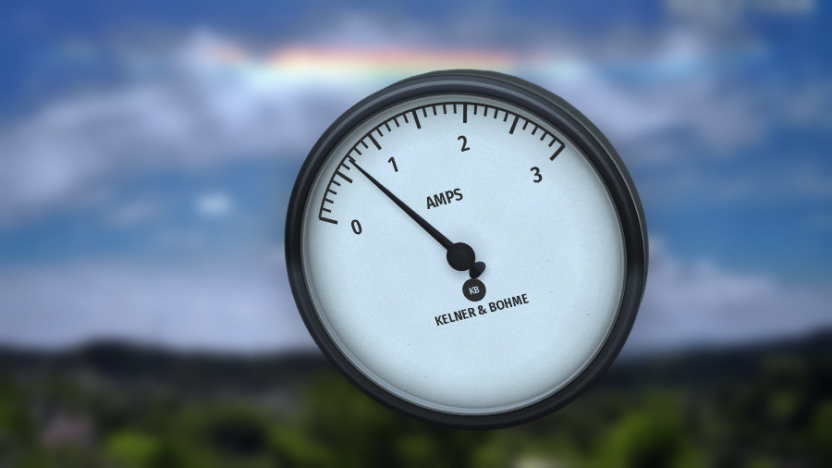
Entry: 0.7 A
